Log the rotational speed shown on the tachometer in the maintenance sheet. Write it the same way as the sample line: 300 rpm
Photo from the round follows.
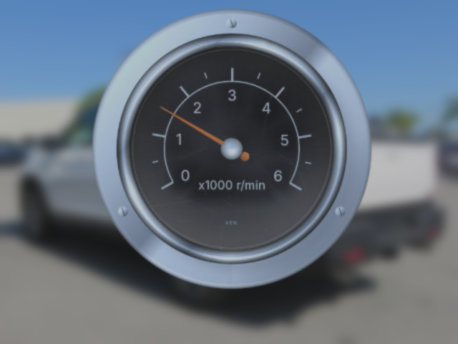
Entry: 1500 rpm
